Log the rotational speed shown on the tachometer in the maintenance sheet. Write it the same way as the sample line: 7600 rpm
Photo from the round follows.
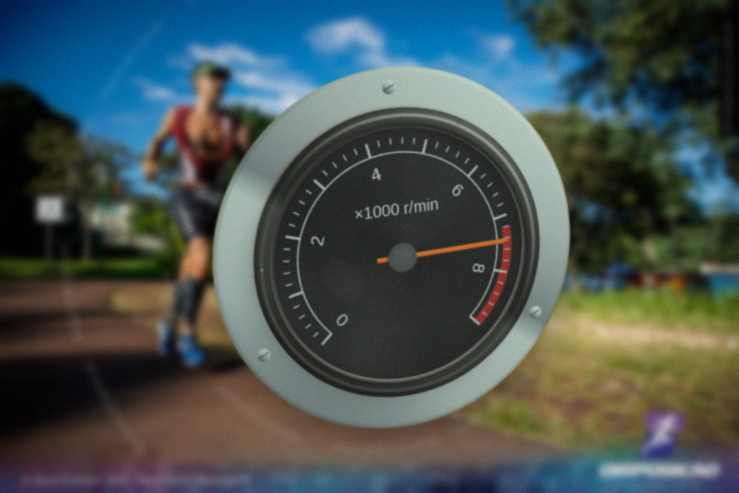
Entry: 7400 rpm
